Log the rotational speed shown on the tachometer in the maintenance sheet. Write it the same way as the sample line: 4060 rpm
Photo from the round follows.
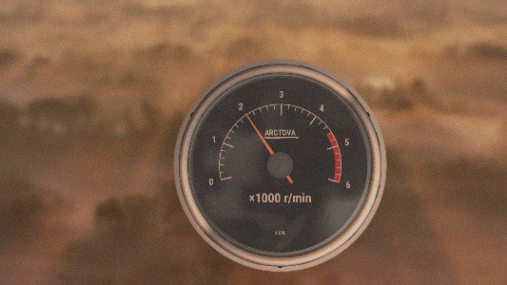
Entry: 2000 rpm
